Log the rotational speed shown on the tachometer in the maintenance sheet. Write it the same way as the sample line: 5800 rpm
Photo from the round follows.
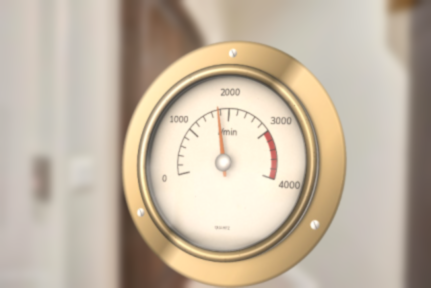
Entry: 1800 rpm
